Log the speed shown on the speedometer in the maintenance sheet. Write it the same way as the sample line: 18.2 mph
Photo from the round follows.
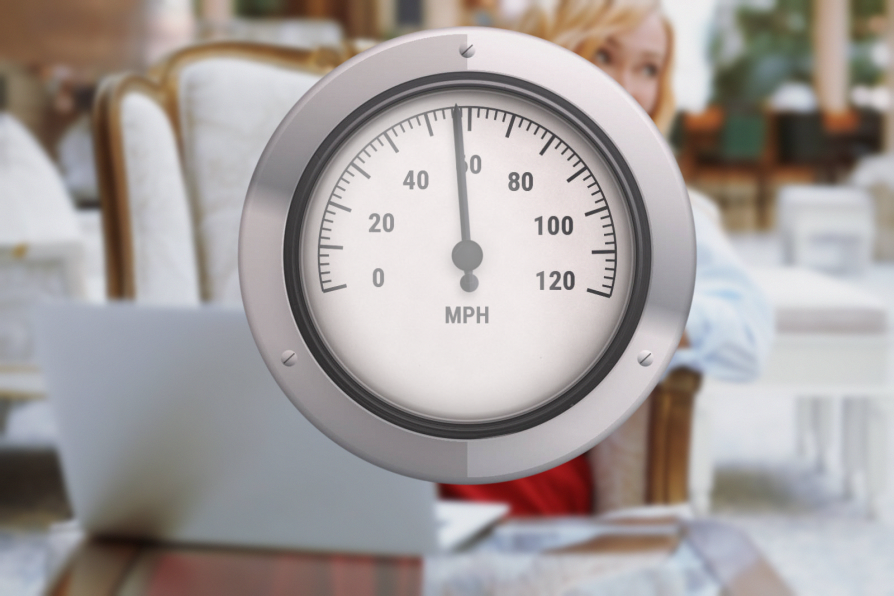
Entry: 57 mph
